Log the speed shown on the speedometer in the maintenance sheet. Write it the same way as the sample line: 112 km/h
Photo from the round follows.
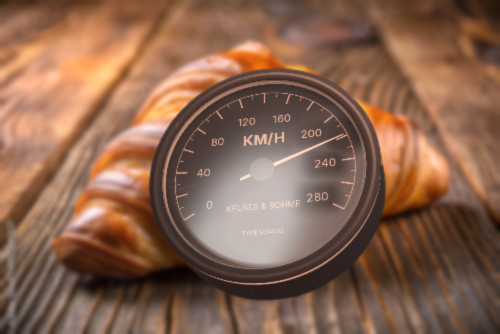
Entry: 220 km/h
